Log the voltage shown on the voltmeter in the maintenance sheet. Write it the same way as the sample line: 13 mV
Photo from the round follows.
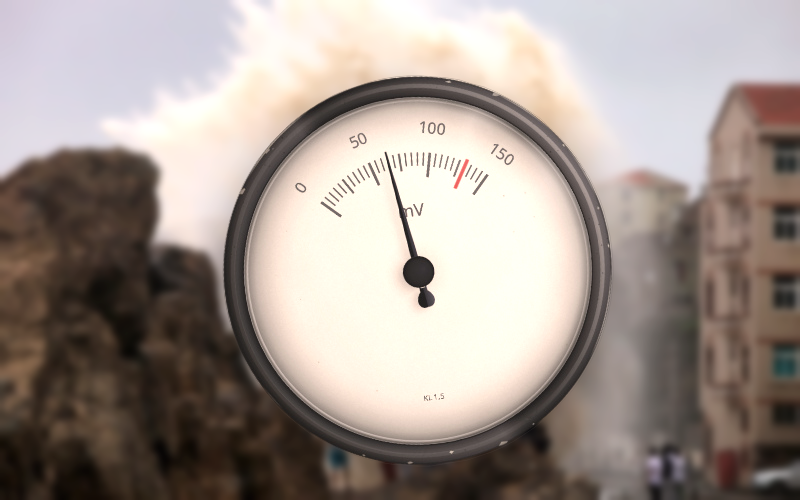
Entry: 65 mV
